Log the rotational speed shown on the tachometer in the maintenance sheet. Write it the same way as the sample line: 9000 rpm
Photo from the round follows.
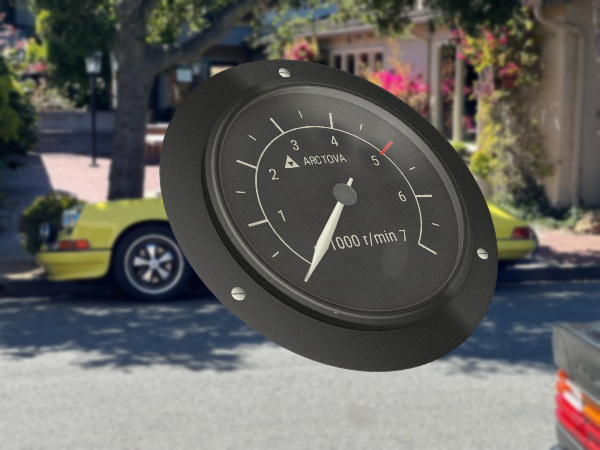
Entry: 0 rpm
